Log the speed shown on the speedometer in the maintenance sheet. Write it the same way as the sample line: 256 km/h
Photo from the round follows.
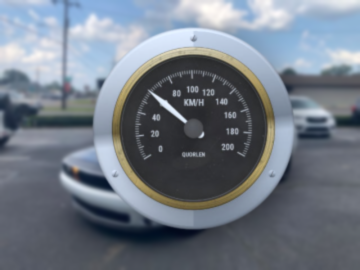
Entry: 60 km/h
